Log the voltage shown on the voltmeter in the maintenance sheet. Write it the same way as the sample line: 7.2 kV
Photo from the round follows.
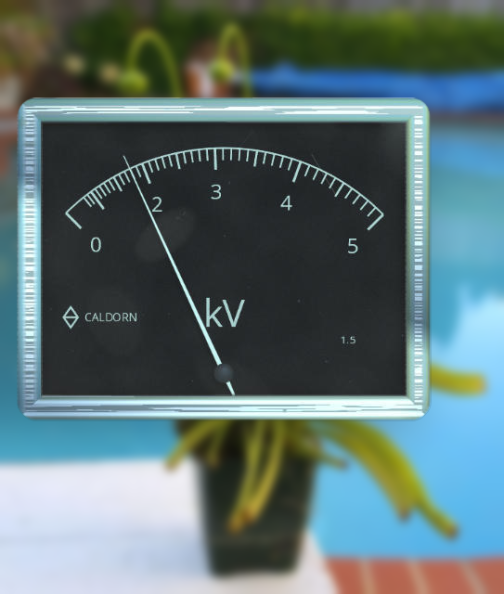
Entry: 1.8 kV
